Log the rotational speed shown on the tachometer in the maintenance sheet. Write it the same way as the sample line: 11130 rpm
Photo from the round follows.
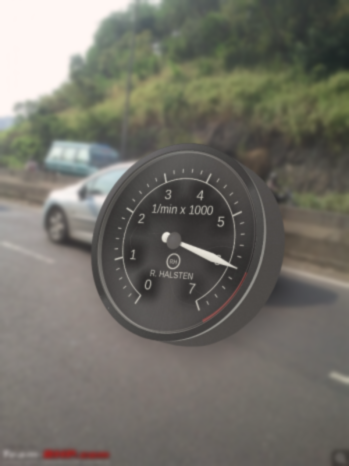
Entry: 6000 rpm
